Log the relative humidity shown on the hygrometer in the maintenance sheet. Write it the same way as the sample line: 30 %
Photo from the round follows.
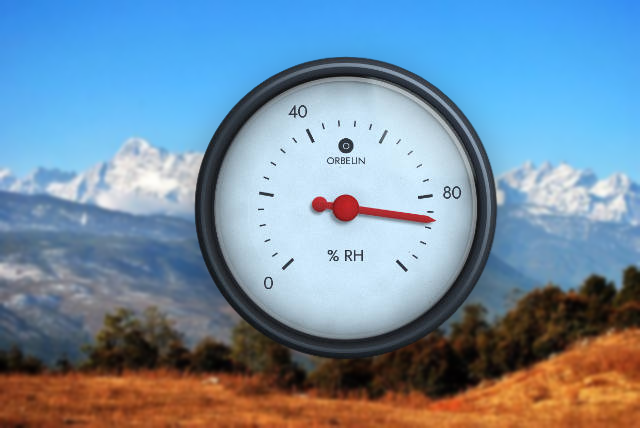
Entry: 86 %
